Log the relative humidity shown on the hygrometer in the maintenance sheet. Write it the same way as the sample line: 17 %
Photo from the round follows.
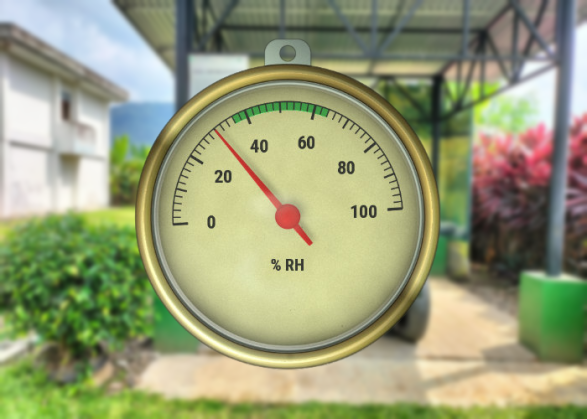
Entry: 30 %
